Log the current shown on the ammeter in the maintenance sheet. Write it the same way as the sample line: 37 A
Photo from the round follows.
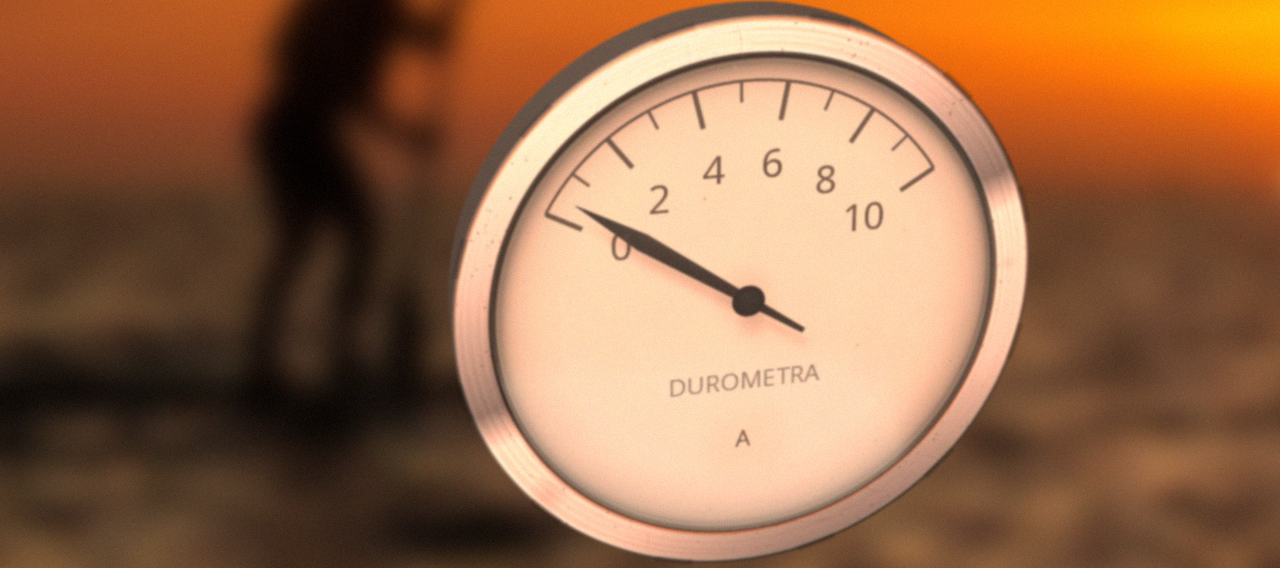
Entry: 0.5 A
